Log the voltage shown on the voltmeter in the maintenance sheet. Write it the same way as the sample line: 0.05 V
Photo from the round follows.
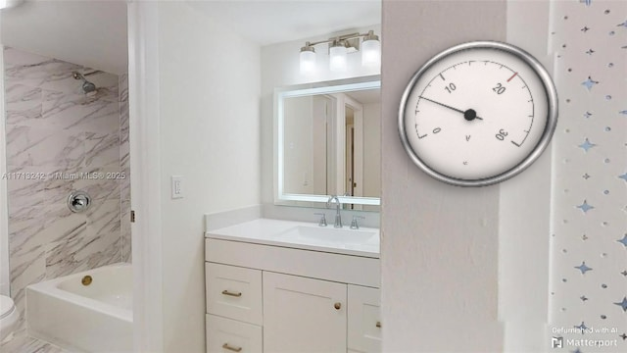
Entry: 6 V
